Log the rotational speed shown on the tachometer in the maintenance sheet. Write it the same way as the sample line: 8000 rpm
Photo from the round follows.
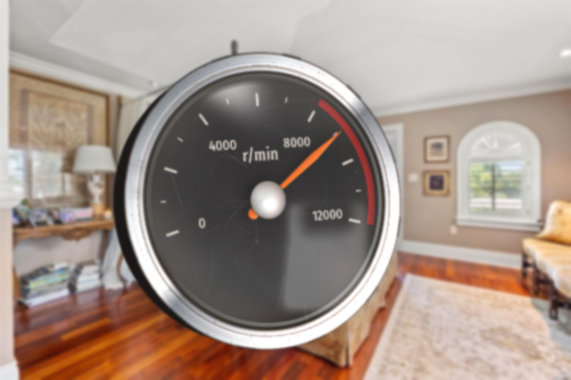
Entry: 9000 rpm
